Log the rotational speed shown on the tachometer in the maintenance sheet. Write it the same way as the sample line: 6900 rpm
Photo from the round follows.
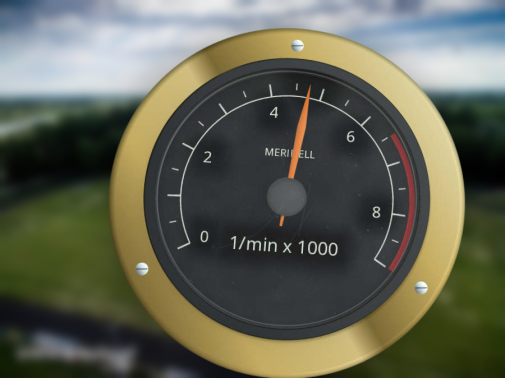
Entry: 4750 rpm
